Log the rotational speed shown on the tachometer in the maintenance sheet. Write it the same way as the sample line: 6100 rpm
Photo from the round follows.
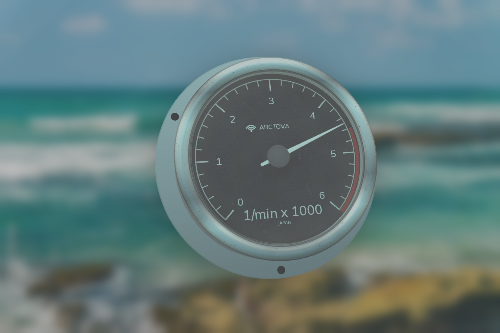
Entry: 4500 rpm
